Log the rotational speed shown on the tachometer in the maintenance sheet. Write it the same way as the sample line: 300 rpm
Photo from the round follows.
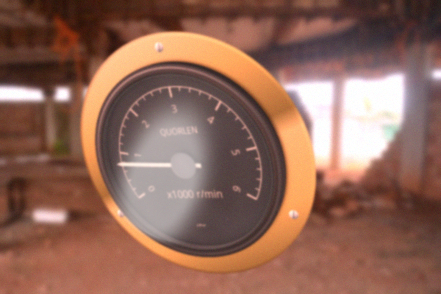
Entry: 800 rpm
